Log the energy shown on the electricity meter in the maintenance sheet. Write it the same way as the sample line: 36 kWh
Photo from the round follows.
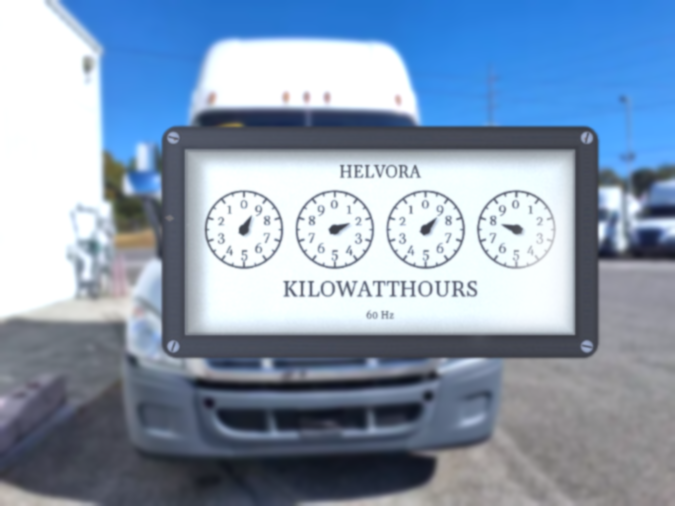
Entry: 9188 kWh
